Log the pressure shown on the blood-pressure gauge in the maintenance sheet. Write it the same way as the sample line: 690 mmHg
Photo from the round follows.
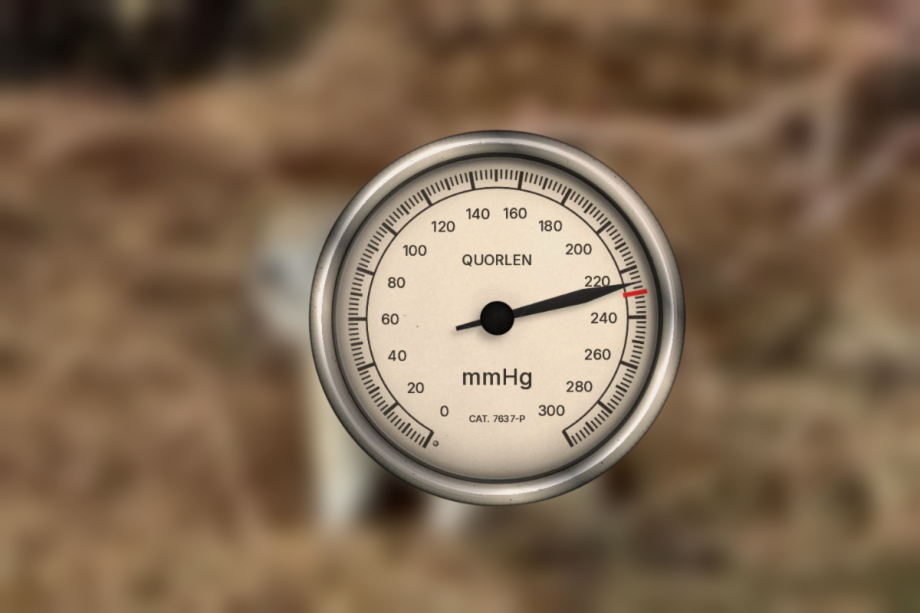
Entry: 226 mmHg
